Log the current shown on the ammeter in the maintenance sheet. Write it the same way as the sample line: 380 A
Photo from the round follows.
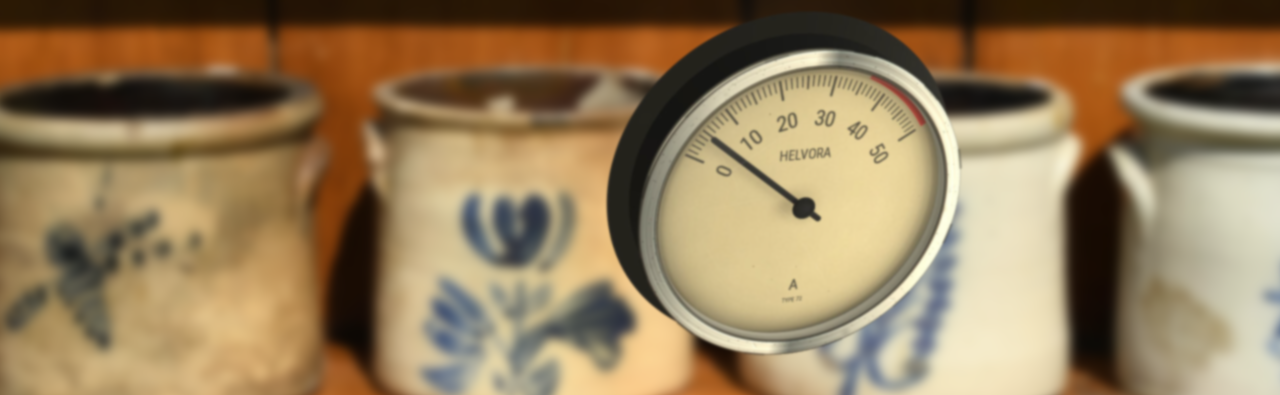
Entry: 5 A
